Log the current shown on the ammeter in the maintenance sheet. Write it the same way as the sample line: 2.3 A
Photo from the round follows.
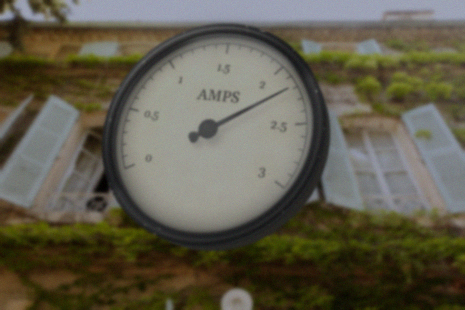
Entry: 2.2 A
